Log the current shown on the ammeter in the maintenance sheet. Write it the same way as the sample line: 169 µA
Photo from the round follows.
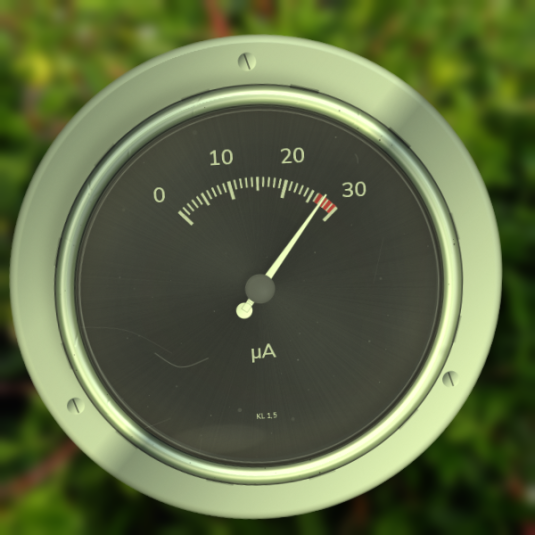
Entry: 27 µA
